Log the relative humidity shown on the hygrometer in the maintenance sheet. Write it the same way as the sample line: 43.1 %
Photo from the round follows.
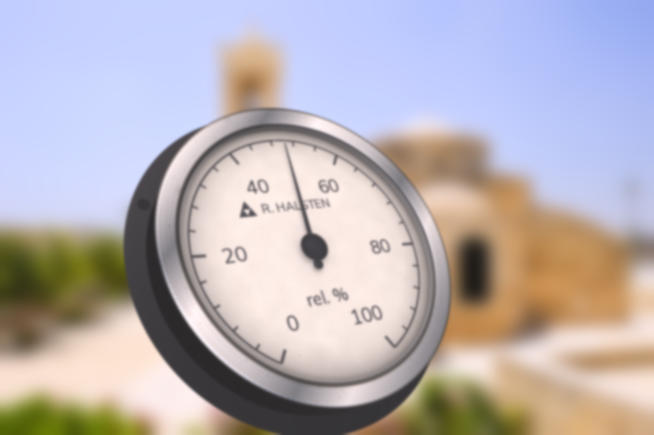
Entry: 50 %
